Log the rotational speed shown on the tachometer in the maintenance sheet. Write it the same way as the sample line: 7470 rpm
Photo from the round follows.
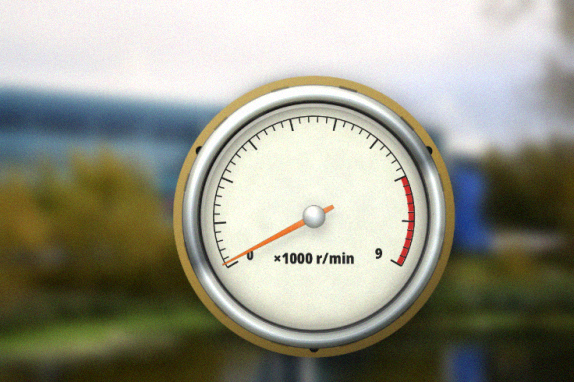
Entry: 100 rpm
